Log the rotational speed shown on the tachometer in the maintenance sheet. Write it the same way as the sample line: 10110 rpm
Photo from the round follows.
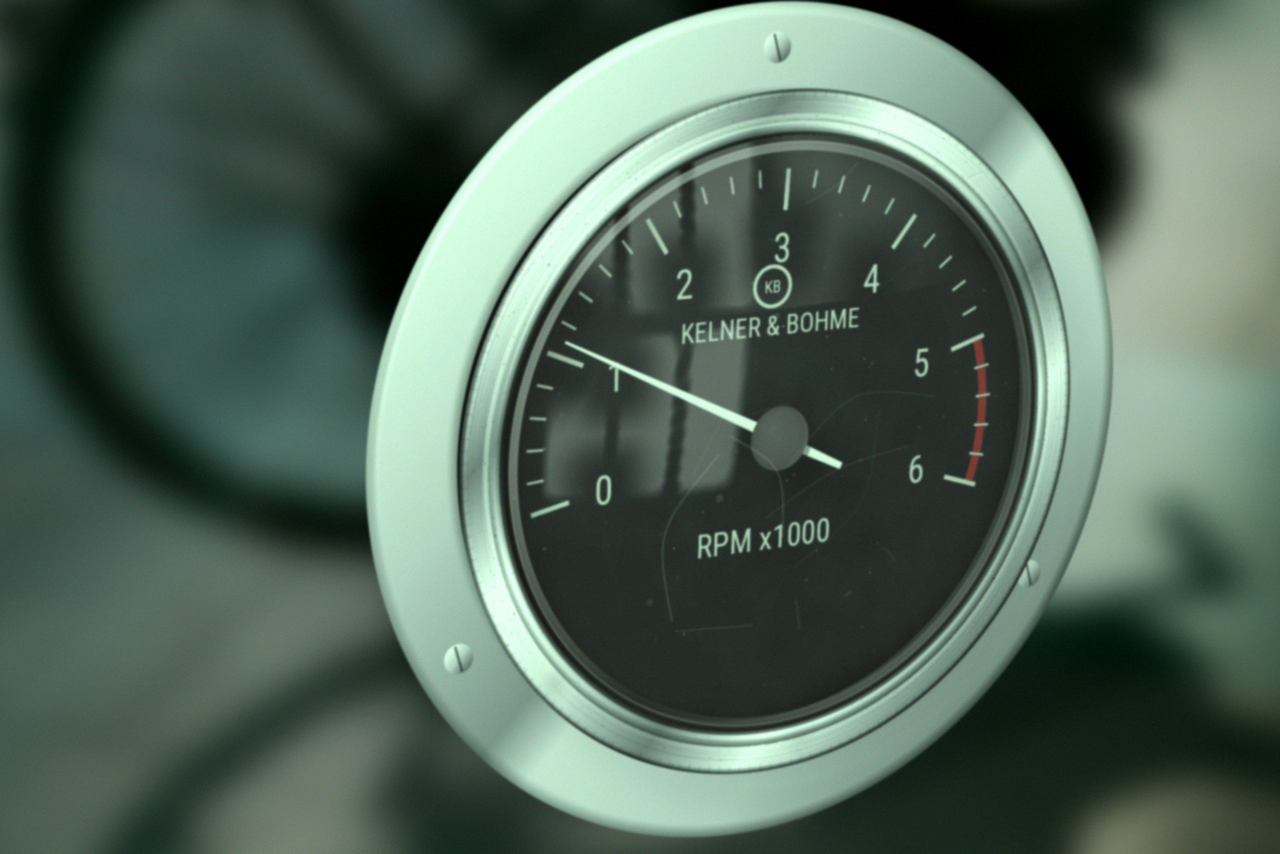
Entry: 1100 rpm
